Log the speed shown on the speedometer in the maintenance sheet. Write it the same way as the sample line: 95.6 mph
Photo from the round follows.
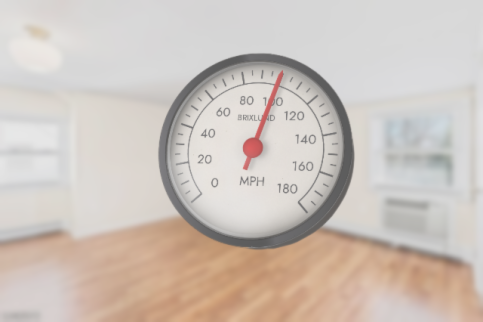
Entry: 100 mph
